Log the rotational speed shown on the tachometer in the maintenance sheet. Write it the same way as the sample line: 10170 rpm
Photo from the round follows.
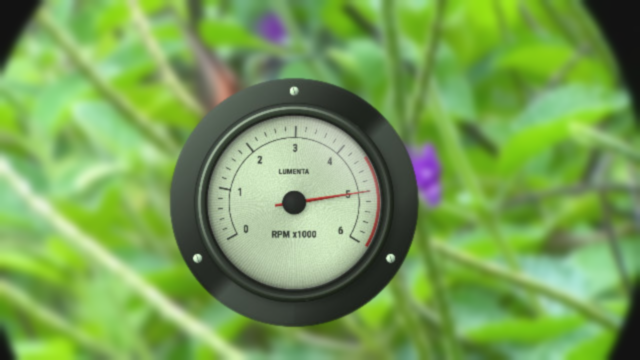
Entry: 5000 rpm
